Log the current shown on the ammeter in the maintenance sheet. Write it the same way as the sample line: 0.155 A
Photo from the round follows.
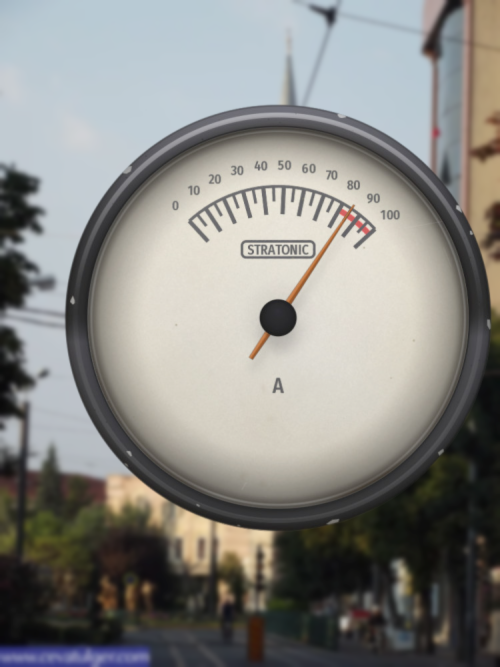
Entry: 85 A
